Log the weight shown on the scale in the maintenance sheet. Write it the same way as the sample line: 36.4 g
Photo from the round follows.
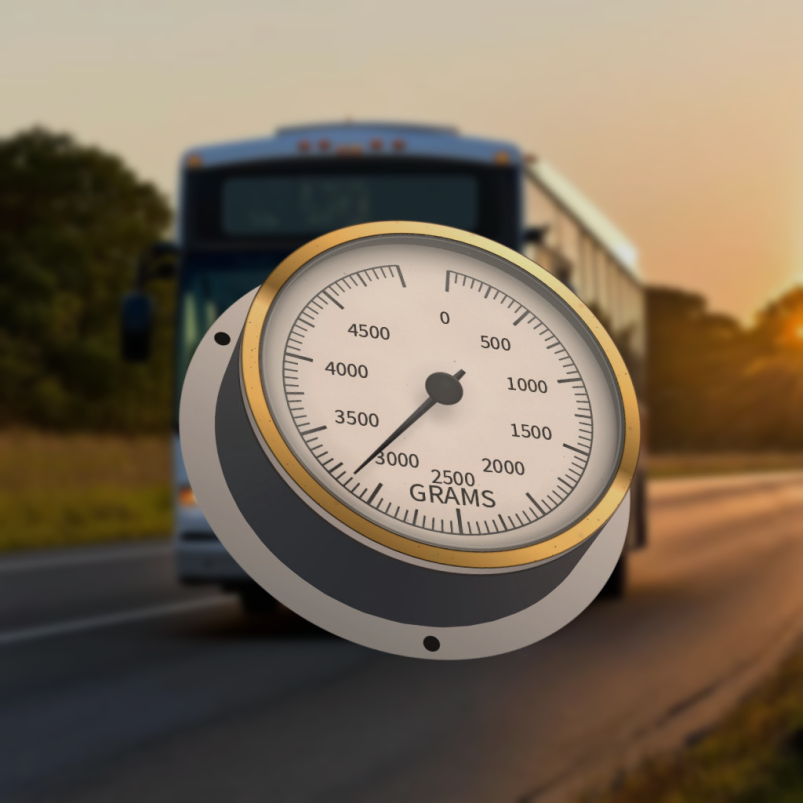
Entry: 3150 g
